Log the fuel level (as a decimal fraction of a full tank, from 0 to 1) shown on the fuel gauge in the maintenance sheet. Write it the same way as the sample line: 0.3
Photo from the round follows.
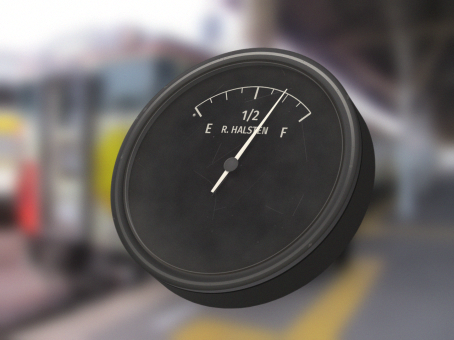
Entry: 0.75
